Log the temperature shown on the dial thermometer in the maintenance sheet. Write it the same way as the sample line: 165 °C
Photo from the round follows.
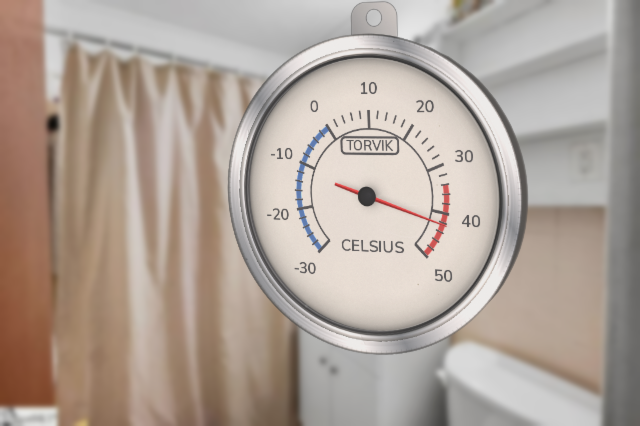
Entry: 42 °C
